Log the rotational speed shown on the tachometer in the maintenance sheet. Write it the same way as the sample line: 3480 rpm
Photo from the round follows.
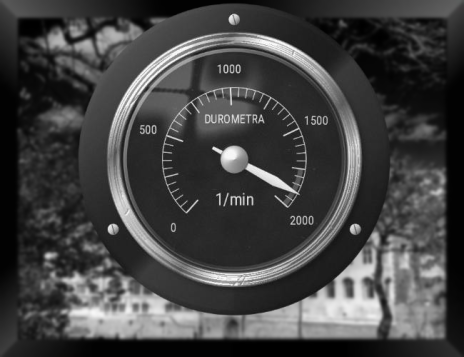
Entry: 1900 rpm
